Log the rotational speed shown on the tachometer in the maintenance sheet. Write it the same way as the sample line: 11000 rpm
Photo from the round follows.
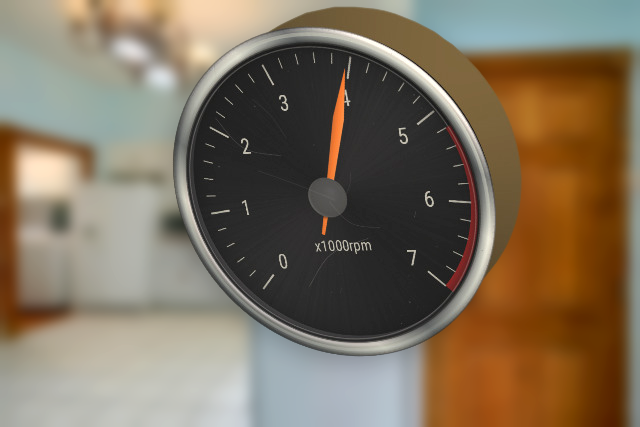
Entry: 4000 rpm
